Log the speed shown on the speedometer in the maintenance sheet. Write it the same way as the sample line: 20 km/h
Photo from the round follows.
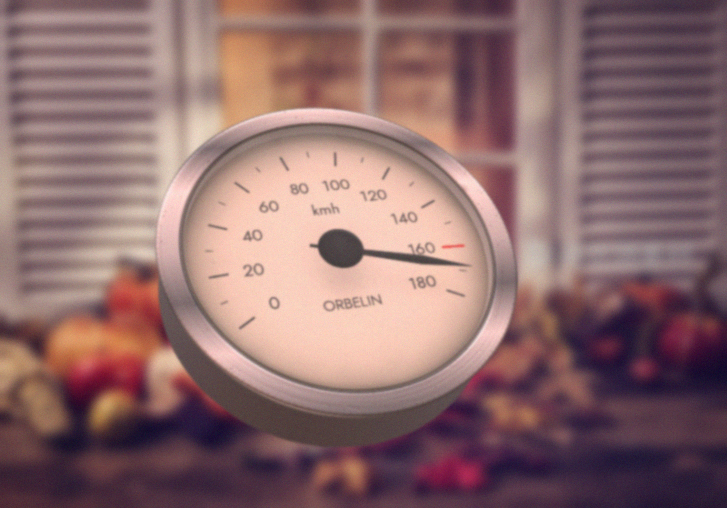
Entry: 170 km/h
